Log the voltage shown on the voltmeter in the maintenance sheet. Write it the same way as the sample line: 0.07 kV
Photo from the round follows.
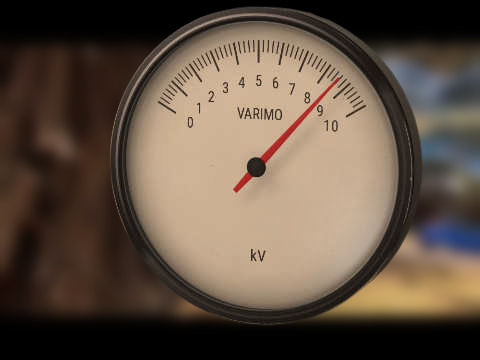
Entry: 8.6 kV
